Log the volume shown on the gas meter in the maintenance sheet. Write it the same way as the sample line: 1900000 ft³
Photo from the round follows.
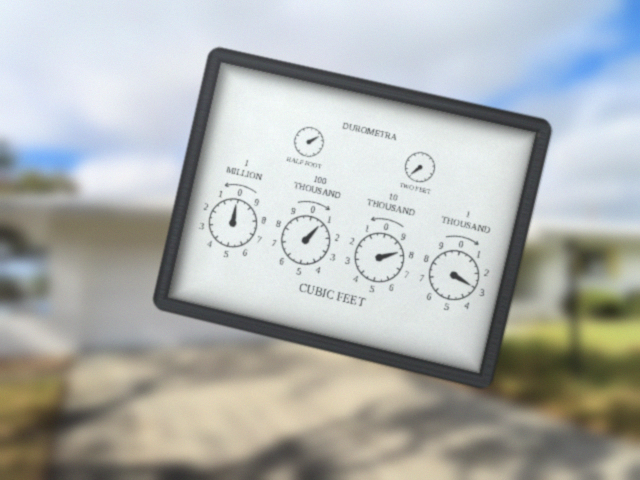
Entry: 8300 ft³
